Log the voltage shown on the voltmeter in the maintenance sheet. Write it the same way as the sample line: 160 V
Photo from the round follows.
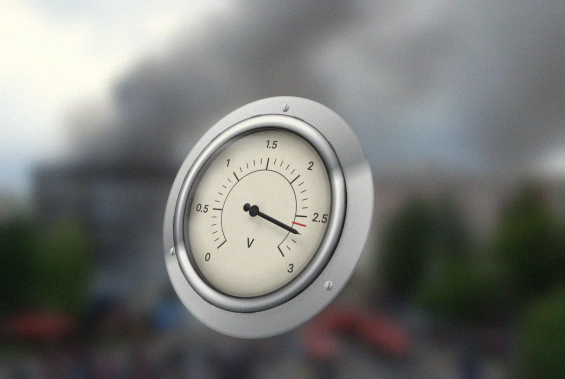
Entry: 2.7 V
